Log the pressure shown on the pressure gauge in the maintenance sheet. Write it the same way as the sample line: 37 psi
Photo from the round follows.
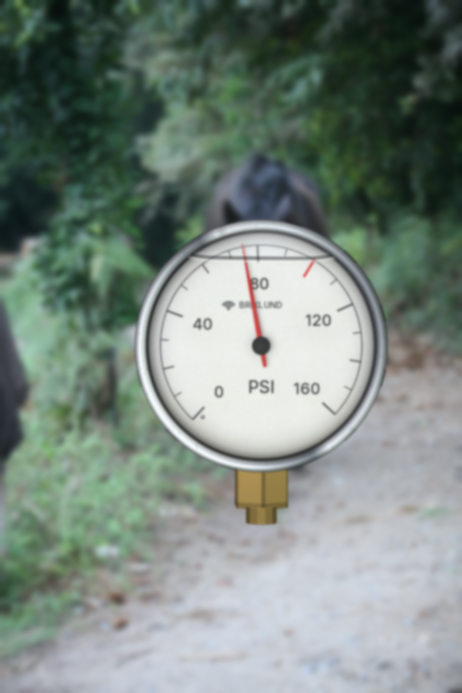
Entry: 75 psi
